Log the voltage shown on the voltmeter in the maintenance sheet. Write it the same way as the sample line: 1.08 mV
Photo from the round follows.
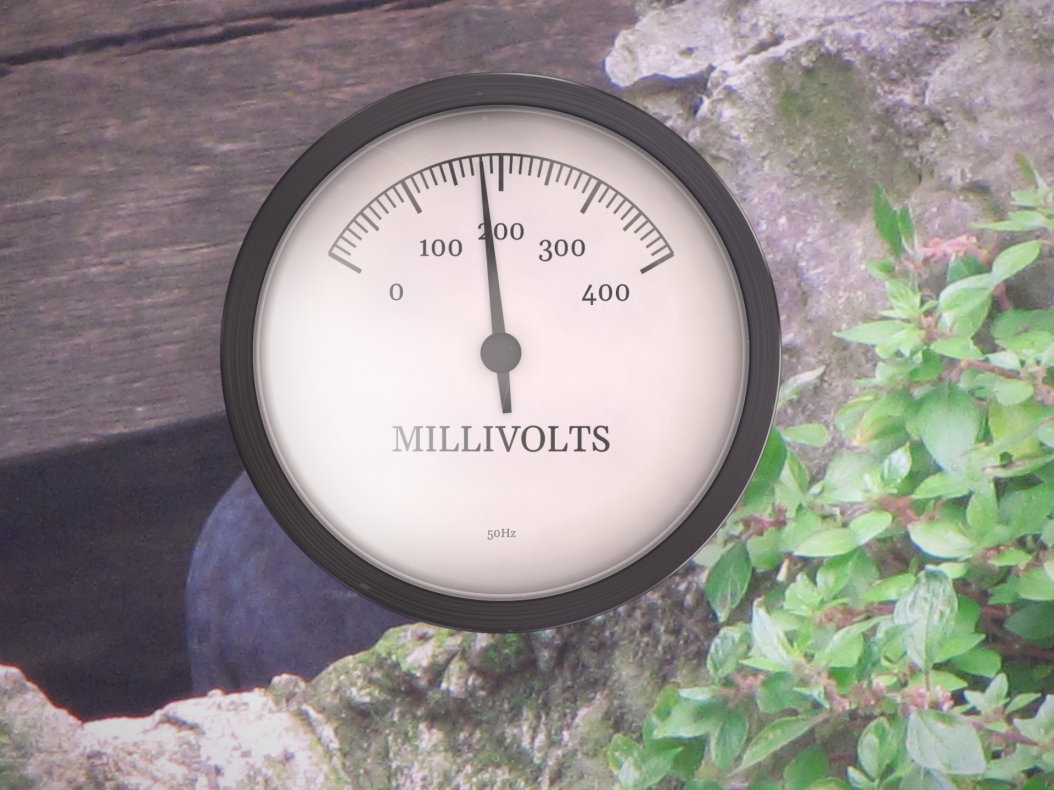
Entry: 180 mV
